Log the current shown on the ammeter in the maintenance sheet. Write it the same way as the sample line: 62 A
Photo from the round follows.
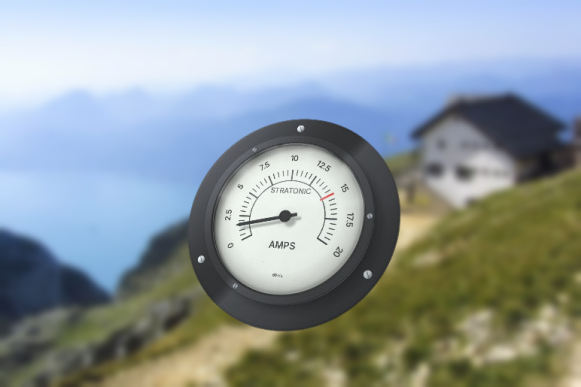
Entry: 1.5 A
